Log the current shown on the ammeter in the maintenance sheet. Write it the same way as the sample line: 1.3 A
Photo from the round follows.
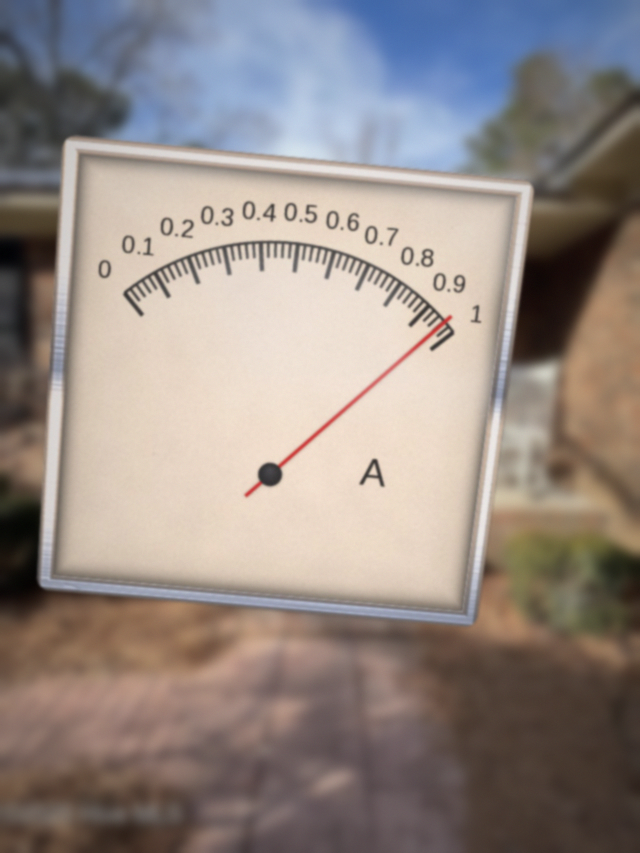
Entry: 0.96 A
